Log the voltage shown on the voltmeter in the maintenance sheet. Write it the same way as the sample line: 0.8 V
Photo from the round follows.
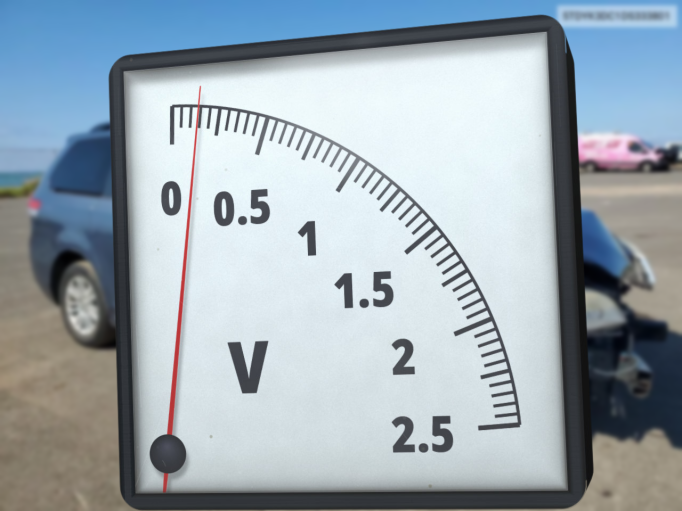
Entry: 0.15 V
